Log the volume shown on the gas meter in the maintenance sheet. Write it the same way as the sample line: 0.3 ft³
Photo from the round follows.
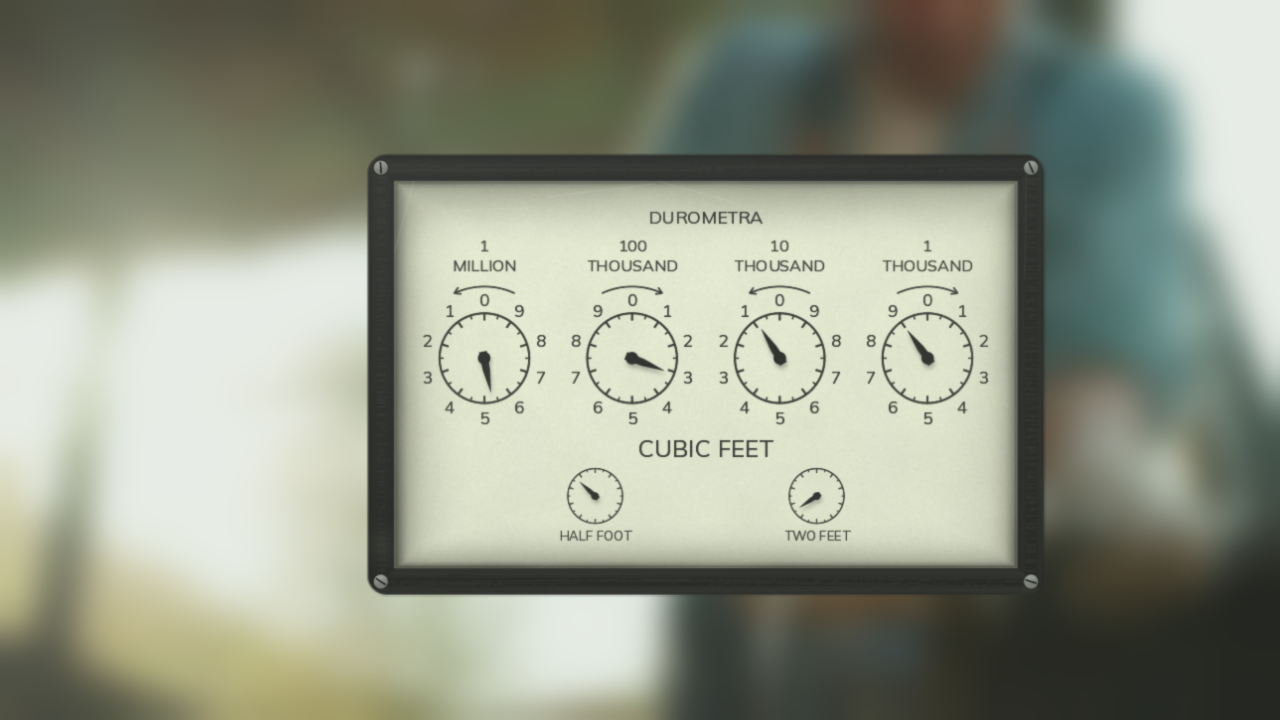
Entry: 530900 ft³
